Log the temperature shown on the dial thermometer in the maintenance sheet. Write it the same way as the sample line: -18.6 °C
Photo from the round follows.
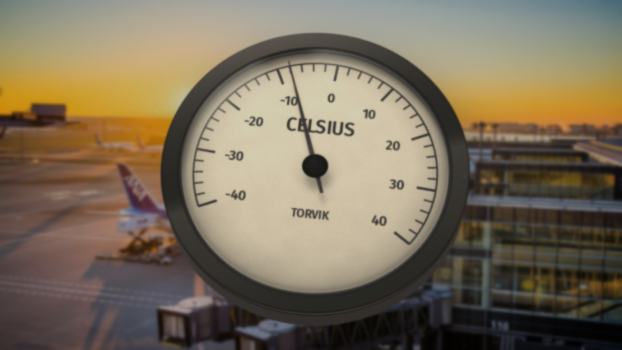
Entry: -8 °C
